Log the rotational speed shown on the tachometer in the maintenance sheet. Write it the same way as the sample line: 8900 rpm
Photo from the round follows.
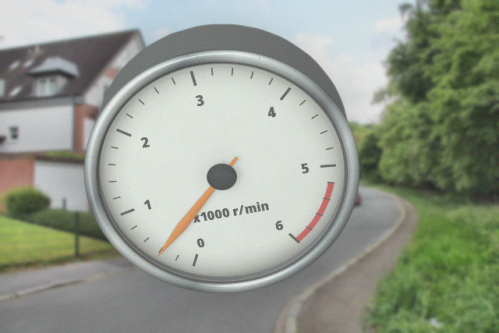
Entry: 400 rpm
